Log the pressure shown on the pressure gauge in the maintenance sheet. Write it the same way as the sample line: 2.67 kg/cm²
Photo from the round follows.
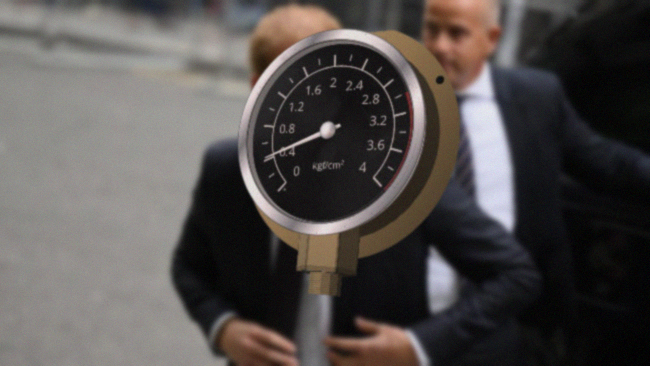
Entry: 0.4 kg/cm²
